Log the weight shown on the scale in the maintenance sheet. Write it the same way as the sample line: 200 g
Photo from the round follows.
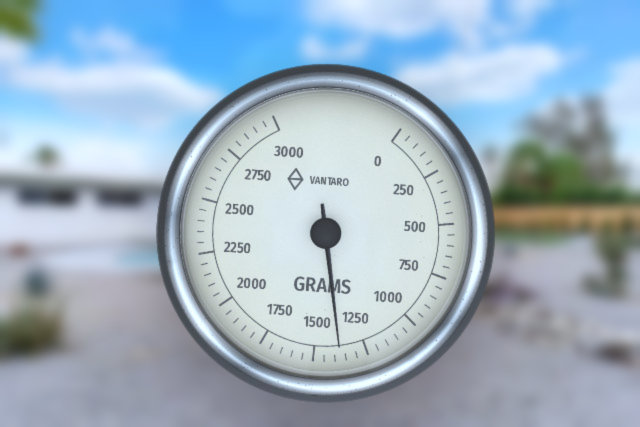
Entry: 1375 g
